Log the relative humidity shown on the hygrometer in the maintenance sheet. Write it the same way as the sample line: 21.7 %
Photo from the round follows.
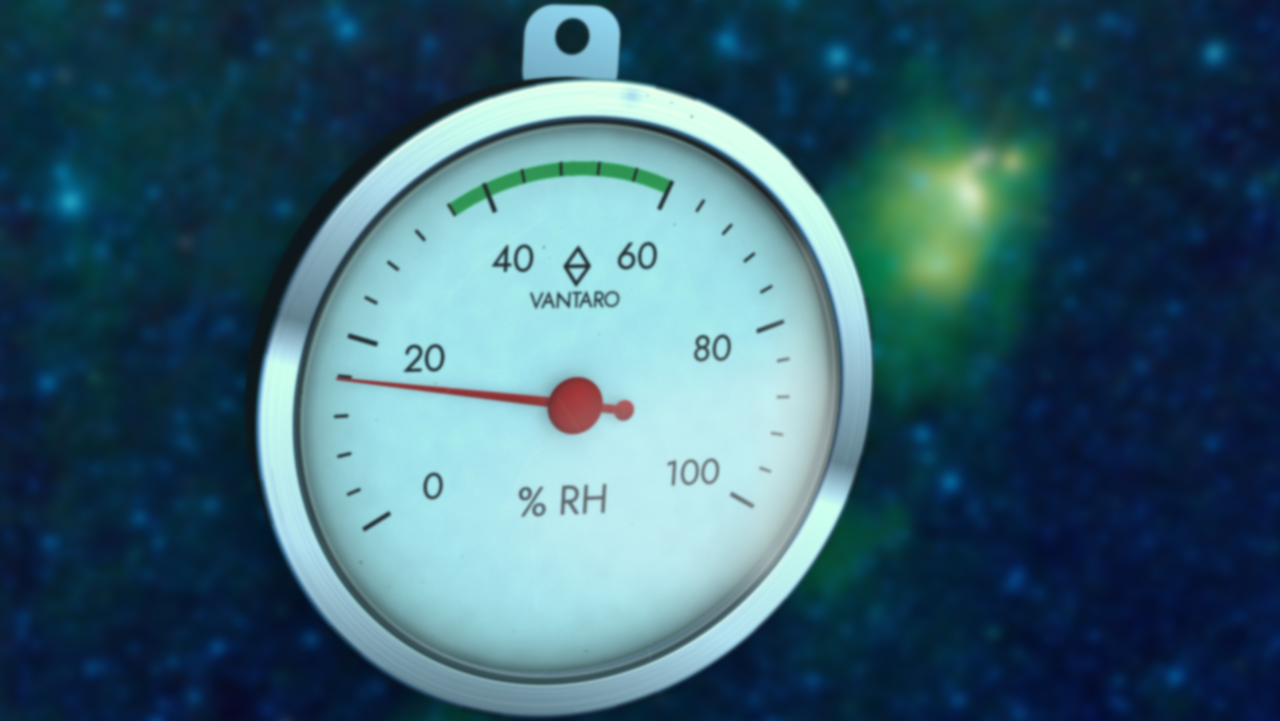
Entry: 16 %
